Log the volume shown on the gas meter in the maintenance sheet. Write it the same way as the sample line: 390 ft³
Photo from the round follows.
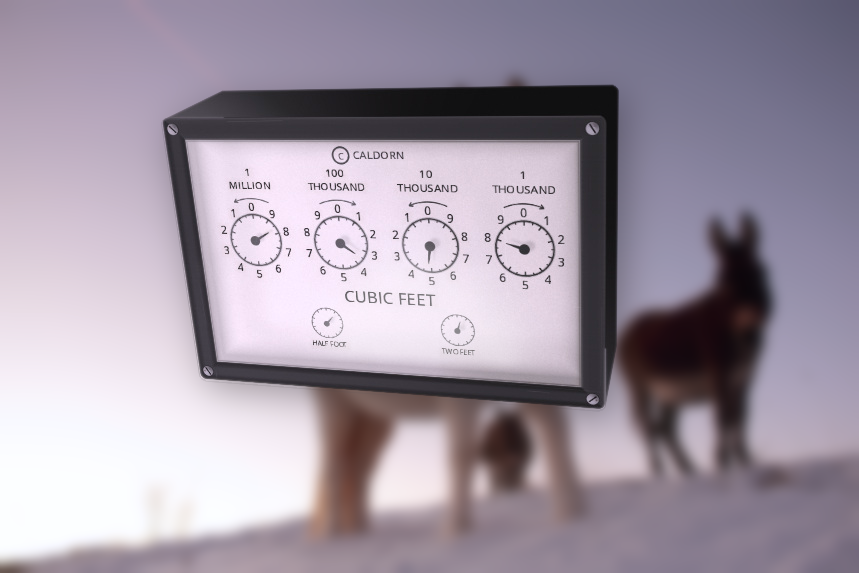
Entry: 834800 ft³
